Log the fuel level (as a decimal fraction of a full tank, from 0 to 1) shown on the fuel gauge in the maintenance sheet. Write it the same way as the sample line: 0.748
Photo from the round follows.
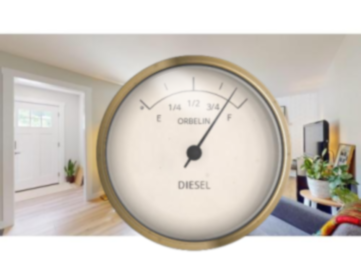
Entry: 0.875
